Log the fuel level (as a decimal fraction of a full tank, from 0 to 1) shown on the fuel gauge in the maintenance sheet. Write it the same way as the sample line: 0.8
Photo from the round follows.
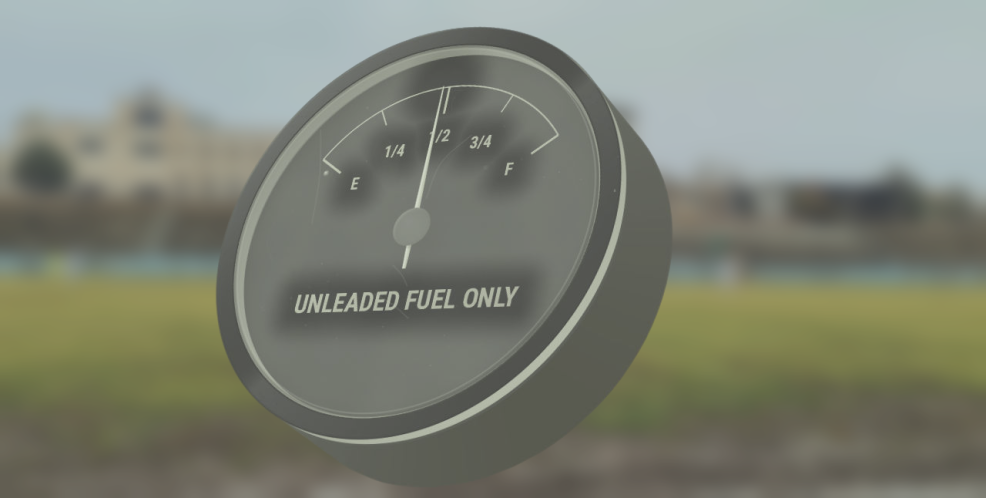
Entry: 0.5
